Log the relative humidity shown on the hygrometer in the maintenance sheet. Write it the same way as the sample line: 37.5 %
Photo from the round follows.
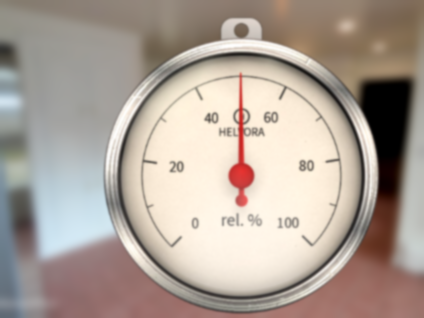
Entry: 50 %
